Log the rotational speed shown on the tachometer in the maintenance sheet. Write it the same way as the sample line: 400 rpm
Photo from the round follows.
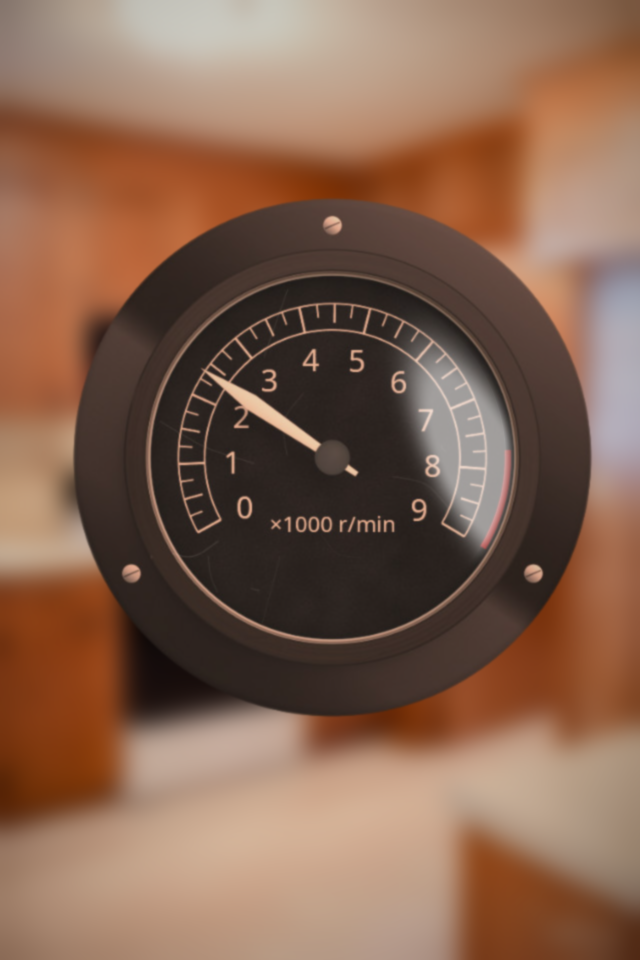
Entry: 2375 rpm
